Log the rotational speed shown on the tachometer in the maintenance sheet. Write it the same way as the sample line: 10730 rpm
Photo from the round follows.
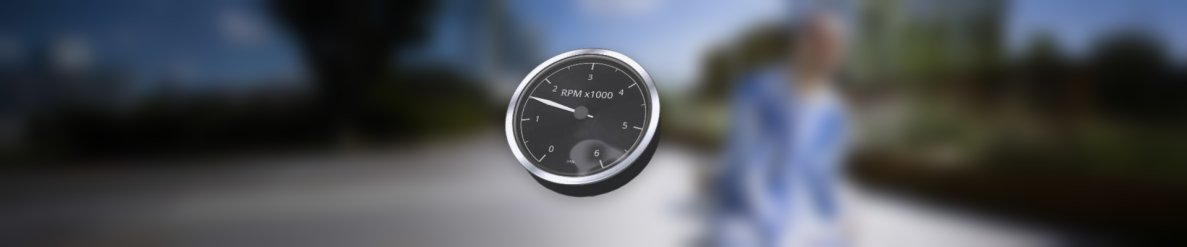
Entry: 1500 rpm
